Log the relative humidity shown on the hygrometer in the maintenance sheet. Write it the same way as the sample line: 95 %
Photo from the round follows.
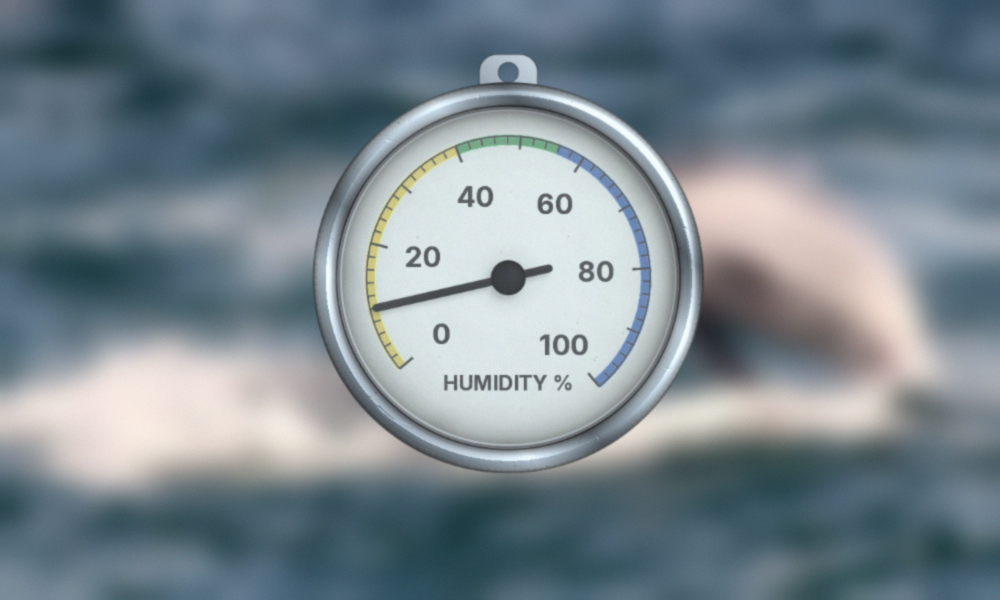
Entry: 10 %
